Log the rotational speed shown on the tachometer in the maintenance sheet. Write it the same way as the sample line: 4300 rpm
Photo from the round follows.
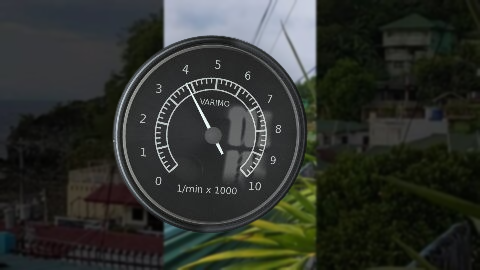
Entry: 3800 rpm
